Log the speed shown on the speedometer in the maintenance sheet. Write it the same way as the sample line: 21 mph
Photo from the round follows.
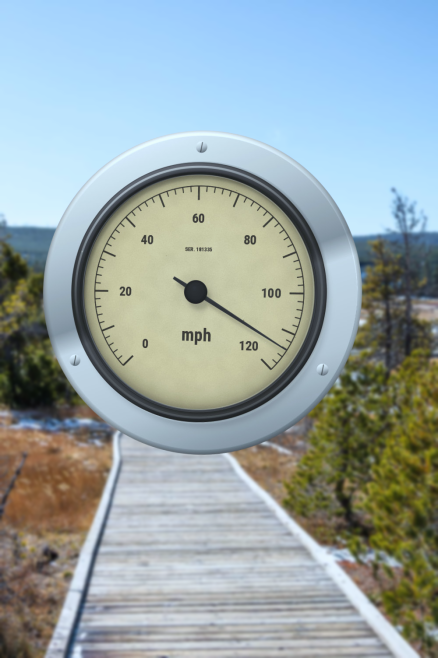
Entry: 114 mph
